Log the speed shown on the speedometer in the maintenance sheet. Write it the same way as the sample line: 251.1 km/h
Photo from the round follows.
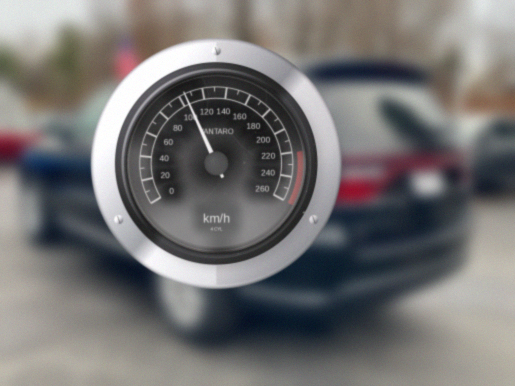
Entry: 105 km/h
